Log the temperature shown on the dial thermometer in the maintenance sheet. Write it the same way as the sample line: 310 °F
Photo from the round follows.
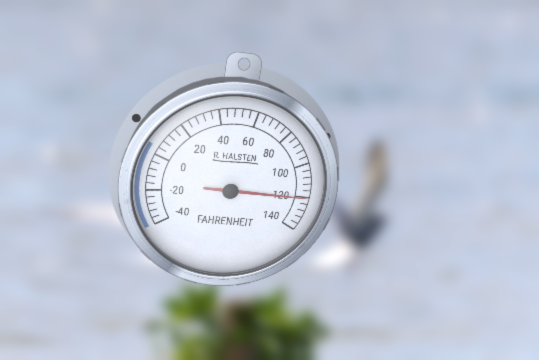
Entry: 120 °F
